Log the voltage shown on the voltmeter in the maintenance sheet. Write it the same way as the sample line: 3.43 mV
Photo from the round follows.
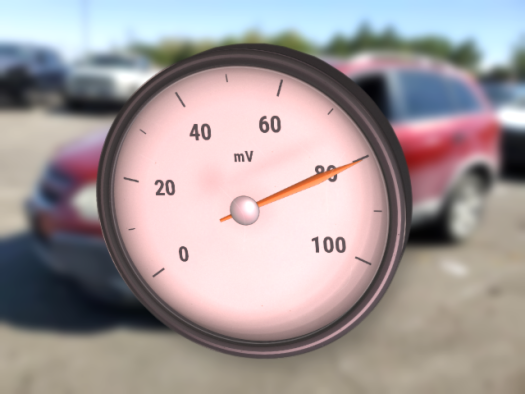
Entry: 80 mV
